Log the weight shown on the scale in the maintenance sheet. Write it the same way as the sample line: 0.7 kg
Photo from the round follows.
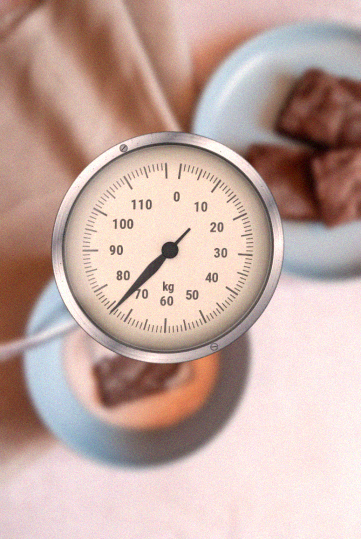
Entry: 74 kg
